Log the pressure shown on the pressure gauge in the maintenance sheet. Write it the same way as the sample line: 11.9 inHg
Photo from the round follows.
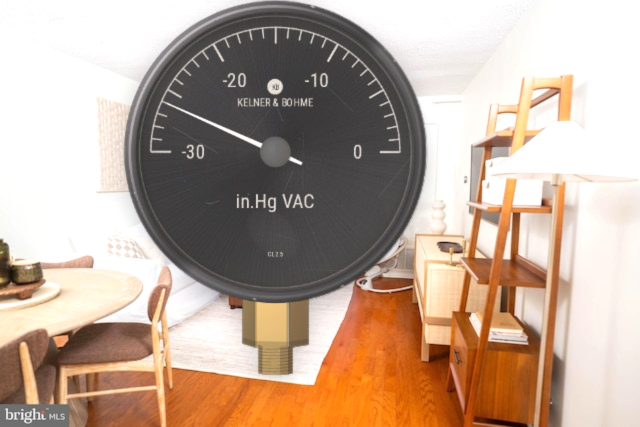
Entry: -26 inHg
